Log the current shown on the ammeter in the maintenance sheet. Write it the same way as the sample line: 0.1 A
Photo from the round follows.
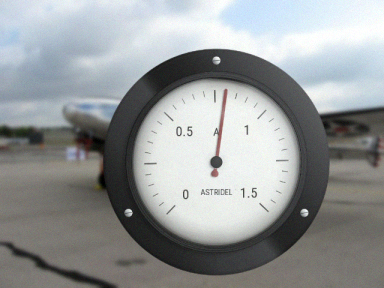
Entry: 0.8 A
